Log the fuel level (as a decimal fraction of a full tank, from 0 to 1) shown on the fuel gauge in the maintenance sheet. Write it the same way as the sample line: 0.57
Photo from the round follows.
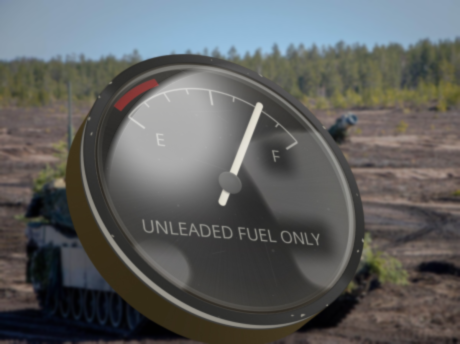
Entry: 0.75
